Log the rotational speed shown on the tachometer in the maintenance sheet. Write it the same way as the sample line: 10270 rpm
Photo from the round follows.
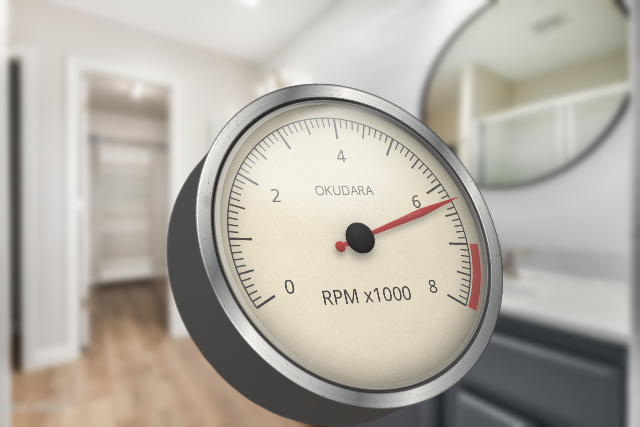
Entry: 6300 rpm
